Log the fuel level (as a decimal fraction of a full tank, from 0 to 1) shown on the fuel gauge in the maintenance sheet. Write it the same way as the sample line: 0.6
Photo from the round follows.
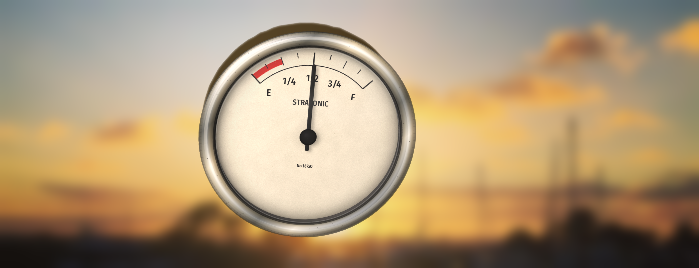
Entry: 0.5
